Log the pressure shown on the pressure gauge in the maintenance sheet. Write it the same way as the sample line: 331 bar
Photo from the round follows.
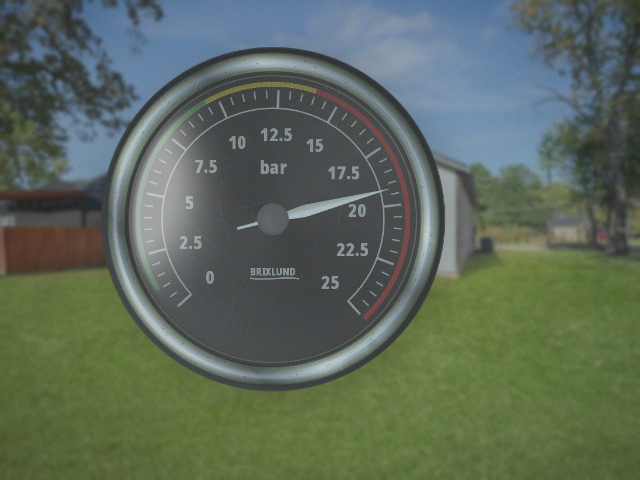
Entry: 19.25 bar
